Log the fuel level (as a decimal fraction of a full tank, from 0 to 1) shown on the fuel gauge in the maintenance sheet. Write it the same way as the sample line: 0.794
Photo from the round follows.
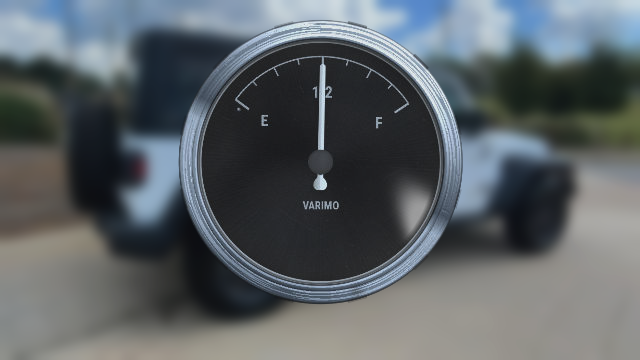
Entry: 0.5
